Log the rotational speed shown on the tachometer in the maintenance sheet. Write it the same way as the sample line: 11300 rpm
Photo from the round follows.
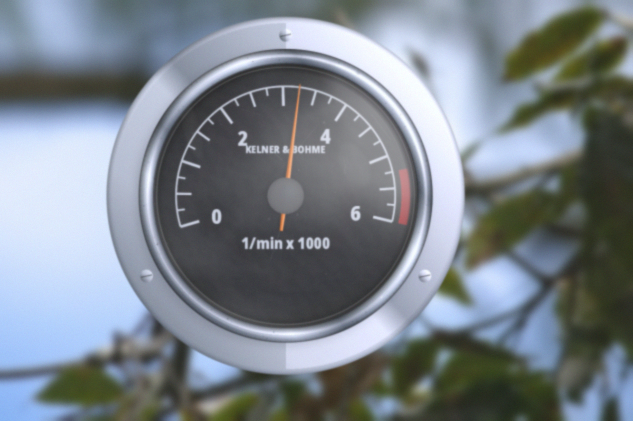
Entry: 3250 rpm
